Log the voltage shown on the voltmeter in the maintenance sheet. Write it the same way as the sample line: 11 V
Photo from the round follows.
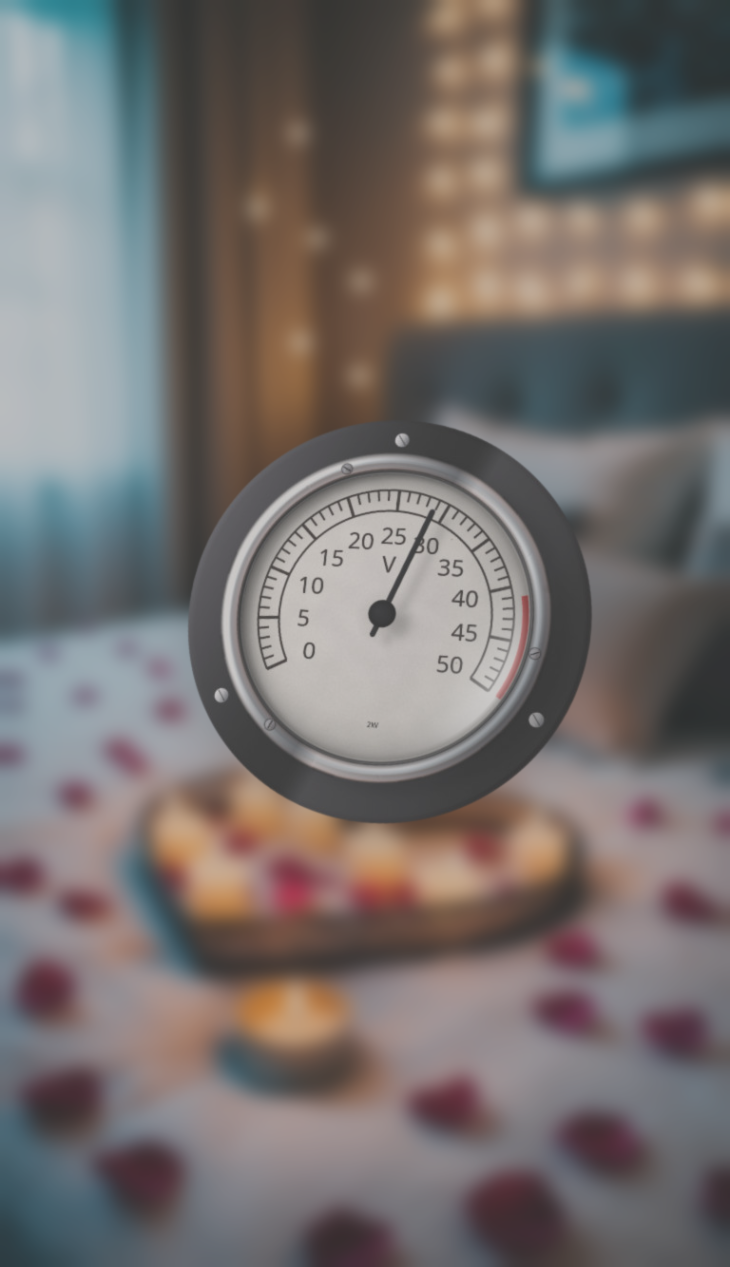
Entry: 29 V
